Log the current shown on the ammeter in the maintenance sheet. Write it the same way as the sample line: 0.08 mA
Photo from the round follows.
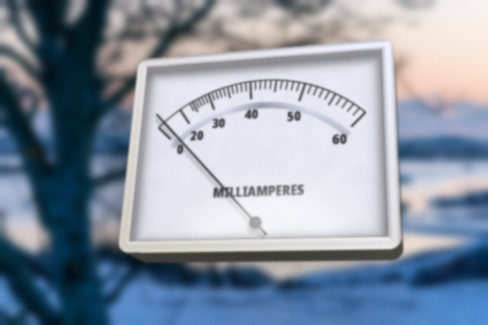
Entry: 10 mA
